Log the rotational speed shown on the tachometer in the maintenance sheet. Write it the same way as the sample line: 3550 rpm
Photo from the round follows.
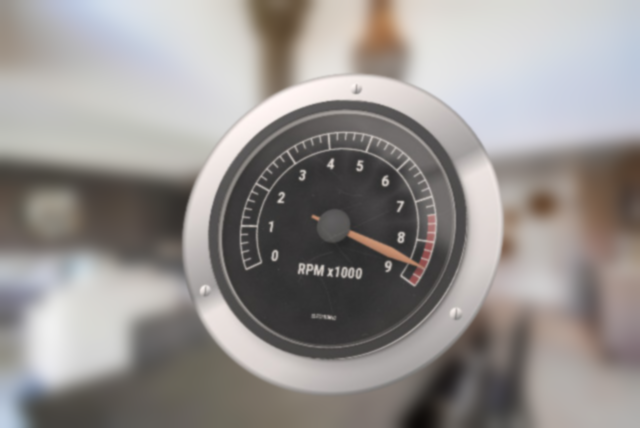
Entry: 8600 rpm
